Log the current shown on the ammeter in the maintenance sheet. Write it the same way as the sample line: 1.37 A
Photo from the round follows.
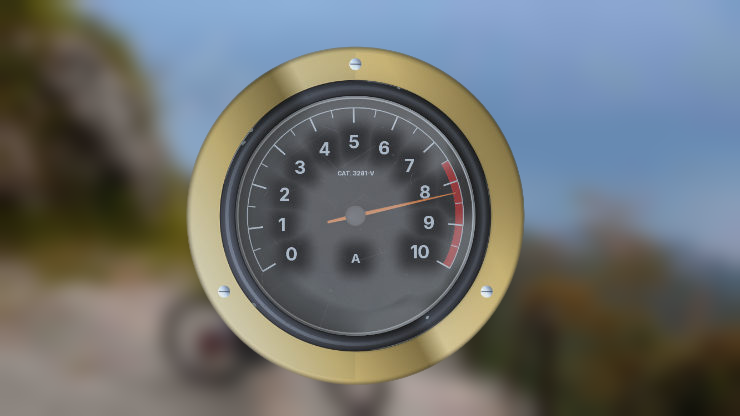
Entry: 8.25 A
